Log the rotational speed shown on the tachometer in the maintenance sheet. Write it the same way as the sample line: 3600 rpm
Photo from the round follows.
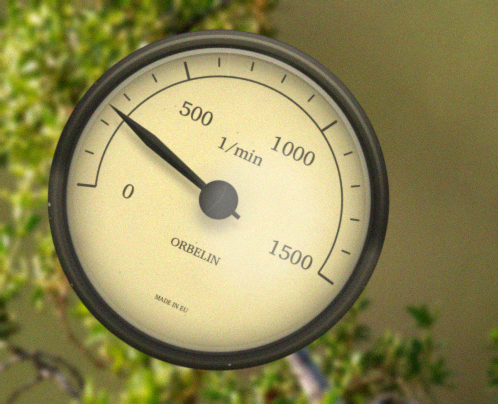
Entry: 250 rpm
